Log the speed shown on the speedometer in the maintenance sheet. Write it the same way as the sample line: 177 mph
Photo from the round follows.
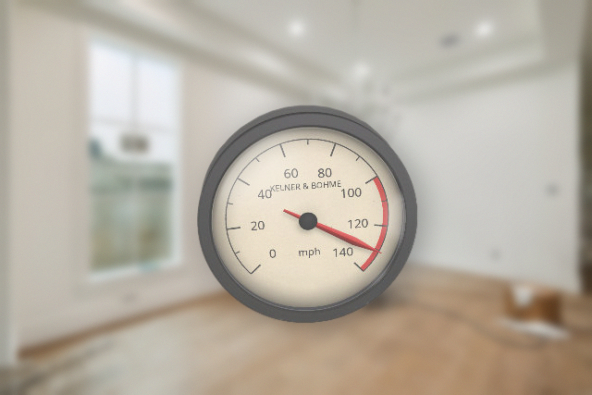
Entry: 130 mph
